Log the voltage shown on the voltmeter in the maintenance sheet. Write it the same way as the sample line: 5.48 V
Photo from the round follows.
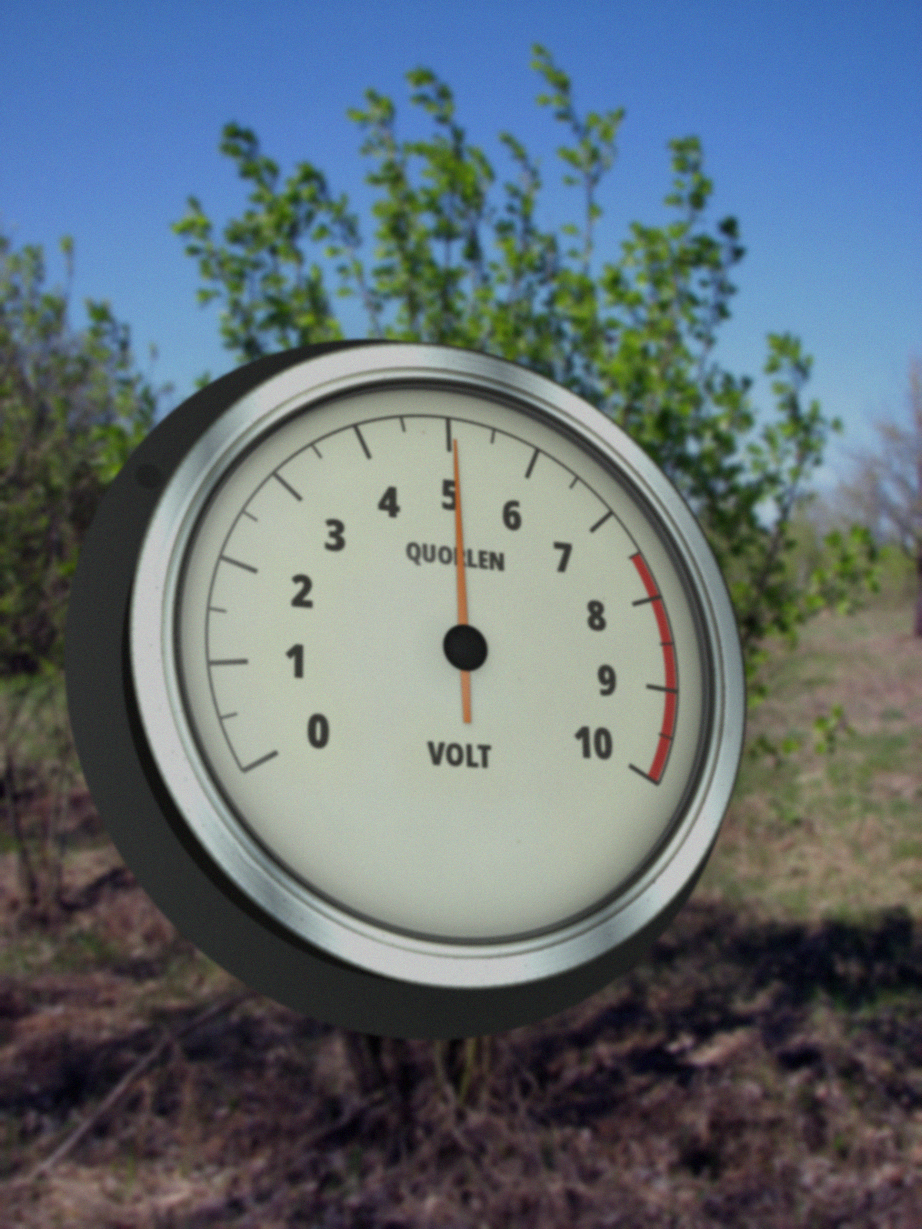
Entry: 5 V
